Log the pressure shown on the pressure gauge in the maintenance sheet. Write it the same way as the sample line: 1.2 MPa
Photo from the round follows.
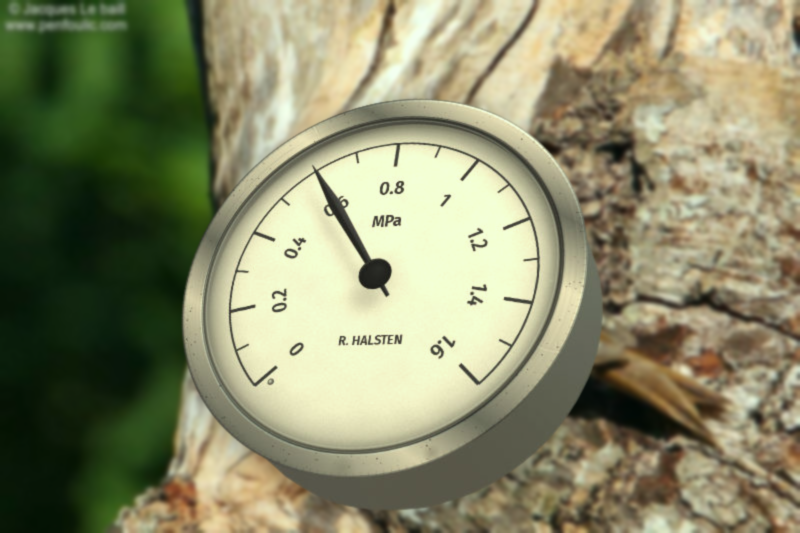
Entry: 0.6 MPa
